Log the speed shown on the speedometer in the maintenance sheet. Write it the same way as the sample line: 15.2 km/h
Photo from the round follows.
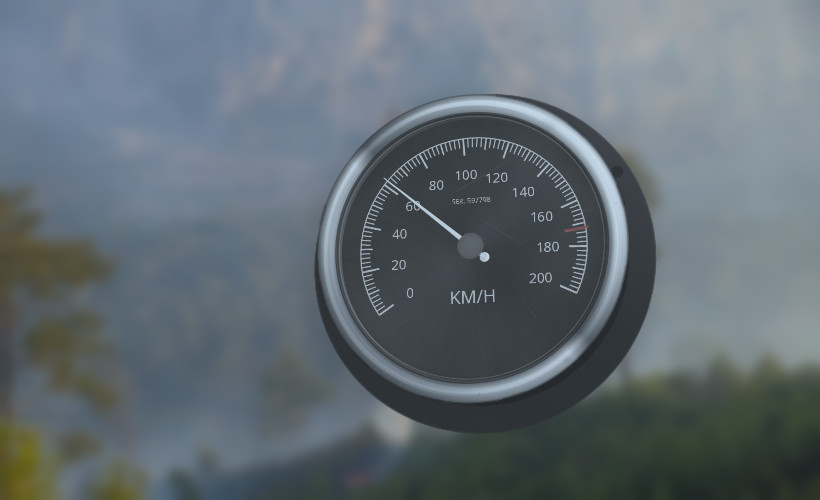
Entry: 62 km/h
